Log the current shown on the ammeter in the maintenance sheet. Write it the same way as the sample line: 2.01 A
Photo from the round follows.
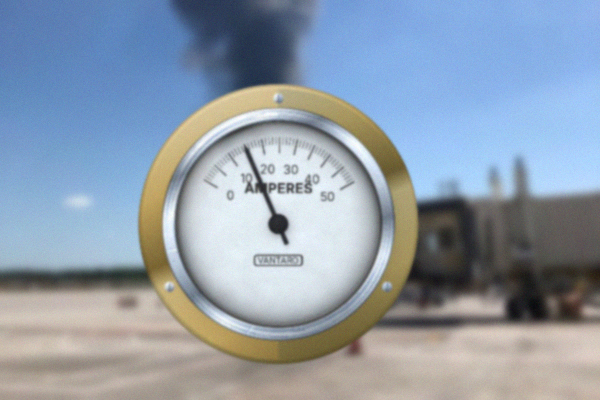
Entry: 15 A
